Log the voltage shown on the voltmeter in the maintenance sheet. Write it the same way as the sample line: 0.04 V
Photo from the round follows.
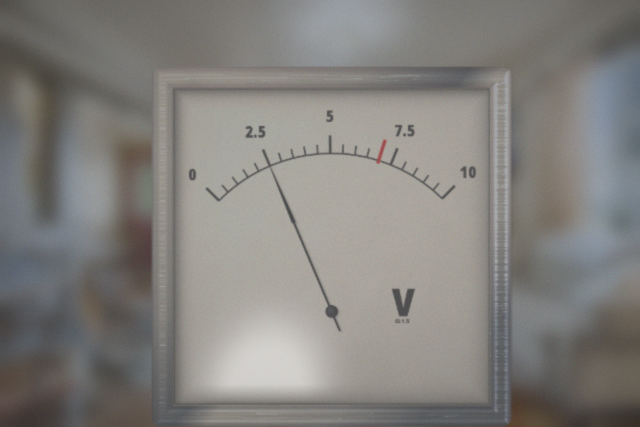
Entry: 2.5 V
